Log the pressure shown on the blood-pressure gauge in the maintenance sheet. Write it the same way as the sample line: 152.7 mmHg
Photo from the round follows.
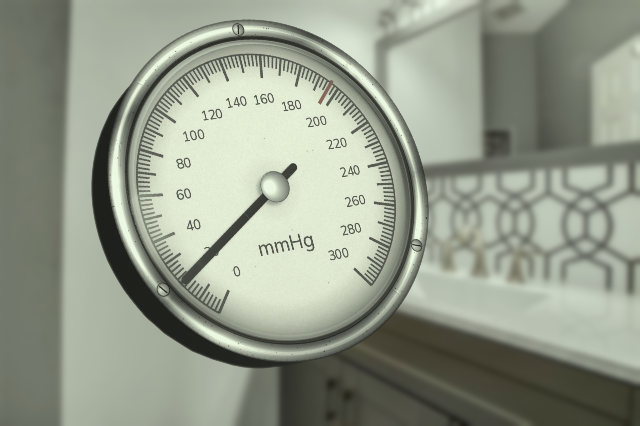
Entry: 20 mmHg
